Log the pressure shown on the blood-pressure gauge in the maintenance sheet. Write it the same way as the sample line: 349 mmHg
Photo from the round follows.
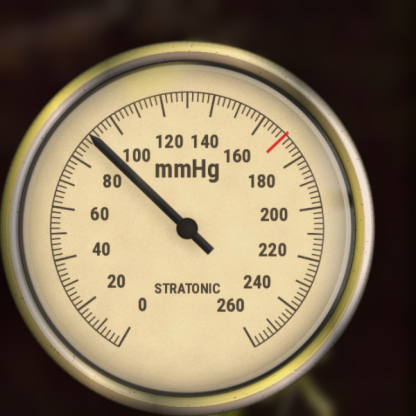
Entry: 90 mmHg
